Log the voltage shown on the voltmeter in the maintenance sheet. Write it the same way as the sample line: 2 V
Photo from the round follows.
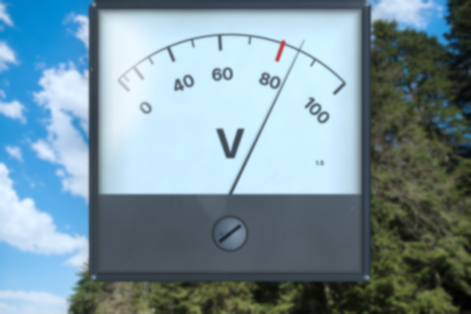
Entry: 85 V
